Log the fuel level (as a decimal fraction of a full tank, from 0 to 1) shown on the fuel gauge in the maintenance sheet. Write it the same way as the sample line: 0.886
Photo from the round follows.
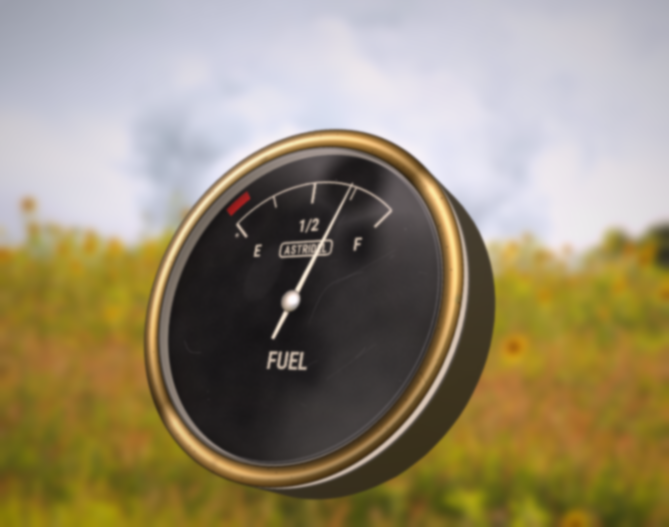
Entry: 0.75
